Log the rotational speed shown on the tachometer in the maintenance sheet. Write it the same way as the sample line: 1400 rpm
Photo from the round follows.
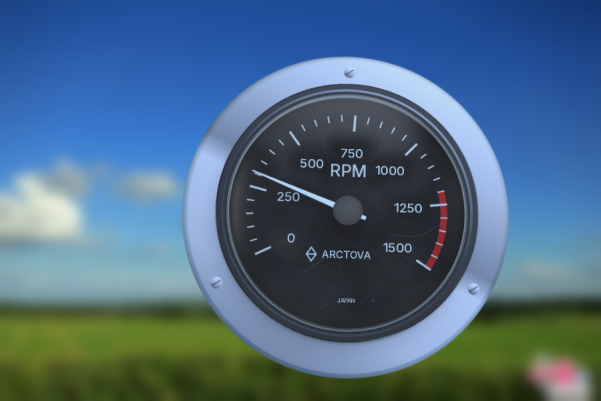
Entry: 300 rpm
